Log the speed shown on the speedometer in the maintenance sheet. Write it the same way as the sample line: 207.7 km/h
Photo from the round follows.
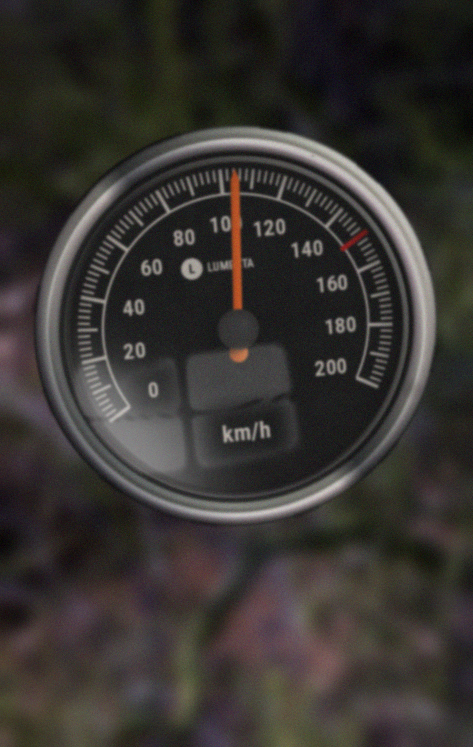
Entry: 104 km/h
